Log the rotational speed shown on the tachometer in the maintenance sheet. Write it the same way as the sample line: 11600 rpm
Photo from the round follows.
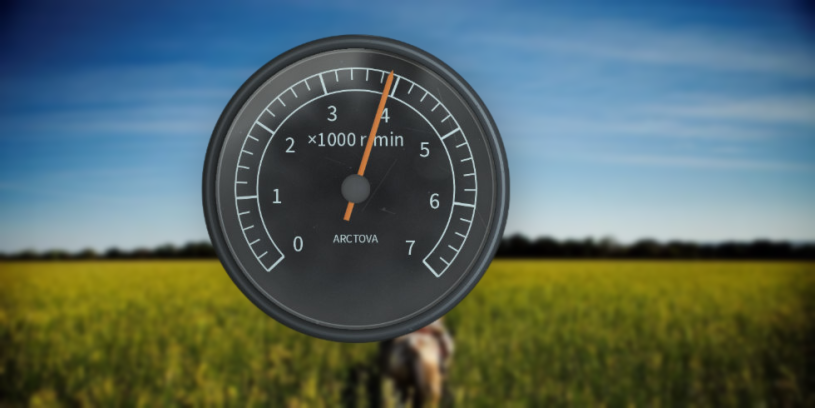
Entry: 3900 rpm
